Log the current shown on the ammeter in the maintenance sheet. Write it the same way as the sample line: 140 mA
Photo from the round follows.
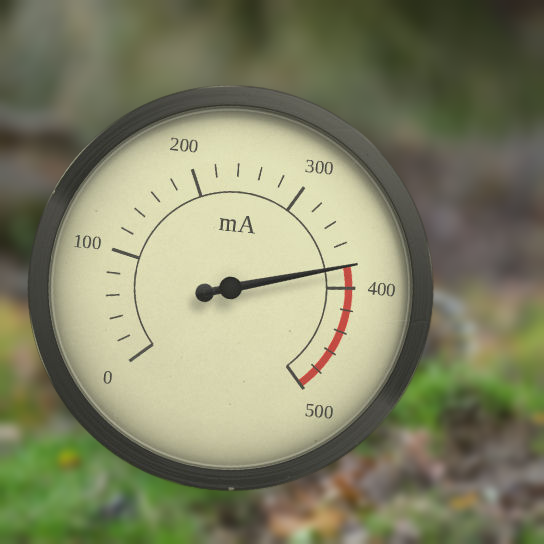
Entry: 380 mA
